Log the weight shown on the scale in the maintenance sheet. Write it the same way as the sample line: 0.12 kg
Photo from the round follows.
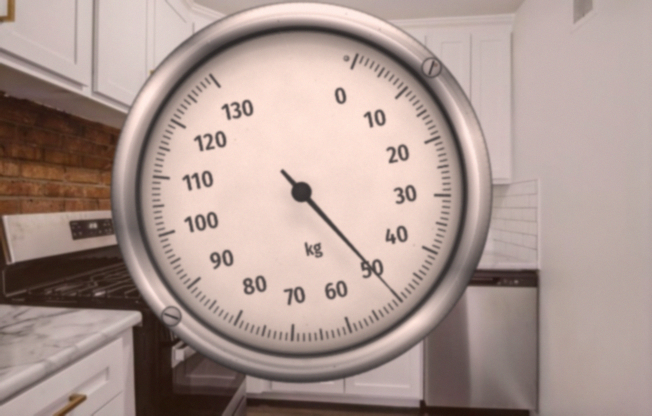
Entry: 50 kg
